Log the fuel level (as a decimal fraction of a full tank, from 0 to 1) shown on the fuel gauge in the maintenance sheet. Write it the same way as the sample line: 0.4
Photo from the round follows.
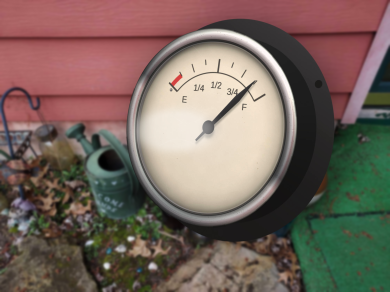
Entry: 0.875
